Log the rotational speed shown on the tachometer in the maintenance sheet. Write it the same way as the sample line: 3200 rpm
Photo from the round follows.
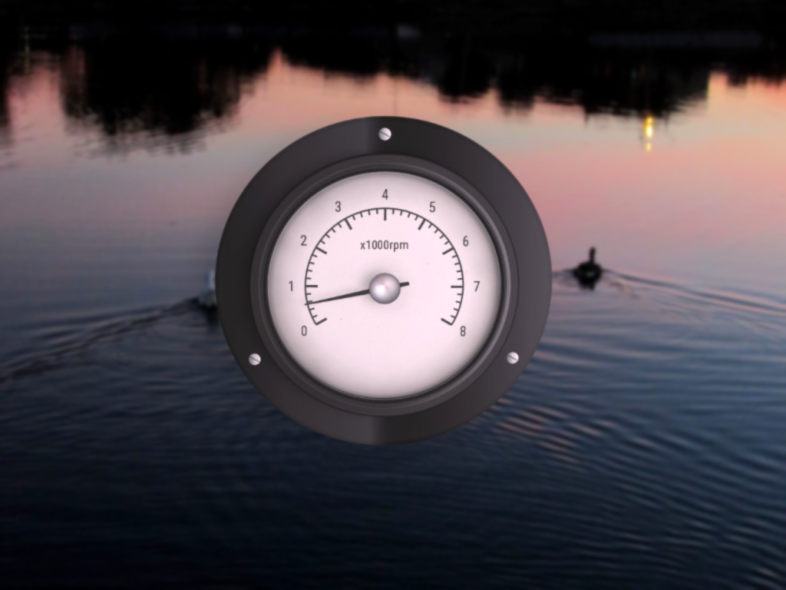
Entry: 600 rpm
